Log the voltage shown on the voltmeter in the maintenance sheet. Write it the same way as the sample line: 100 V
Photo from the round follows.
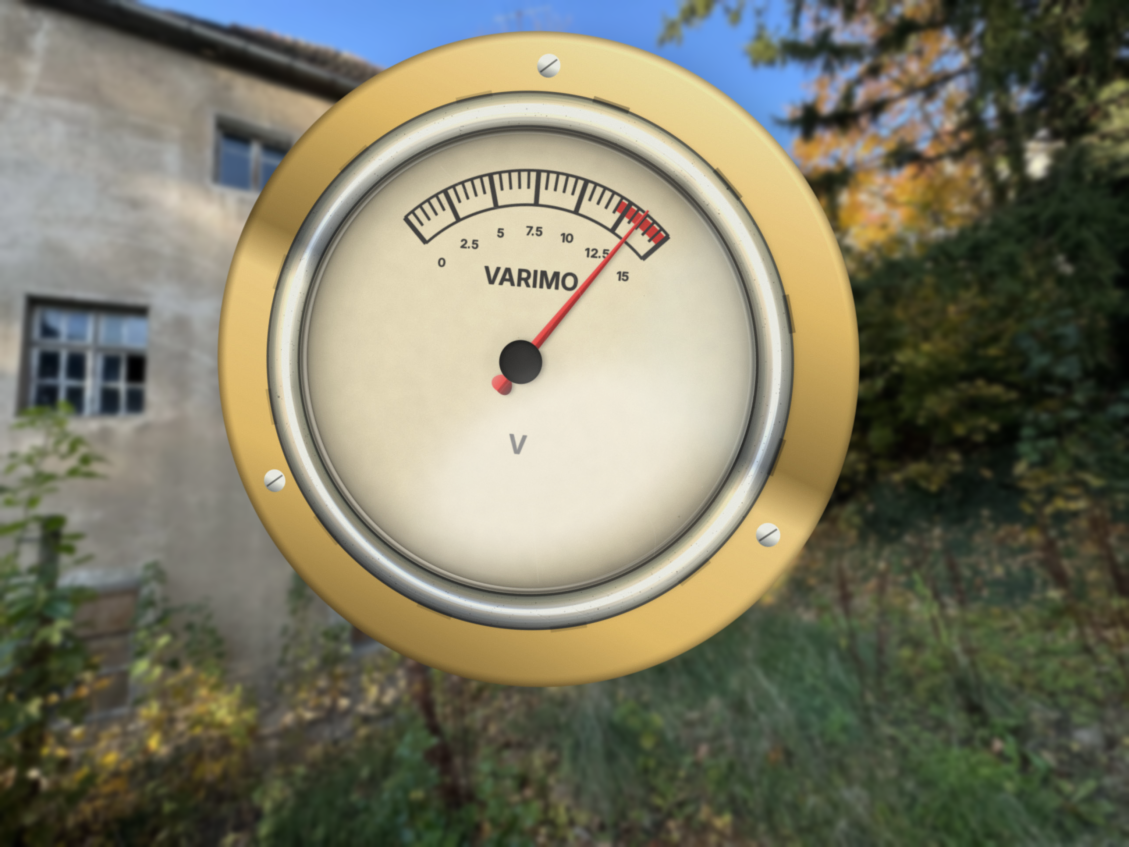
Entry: 13.5 V
